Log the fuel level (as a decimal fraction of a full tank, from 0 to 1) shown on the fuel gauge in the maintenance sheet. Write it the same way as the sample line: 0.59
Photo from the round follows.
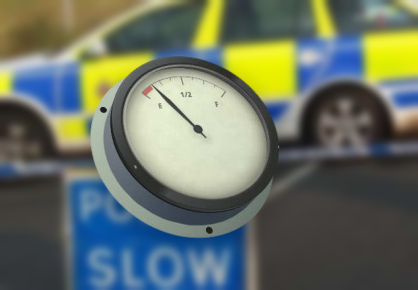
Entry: 0.125
